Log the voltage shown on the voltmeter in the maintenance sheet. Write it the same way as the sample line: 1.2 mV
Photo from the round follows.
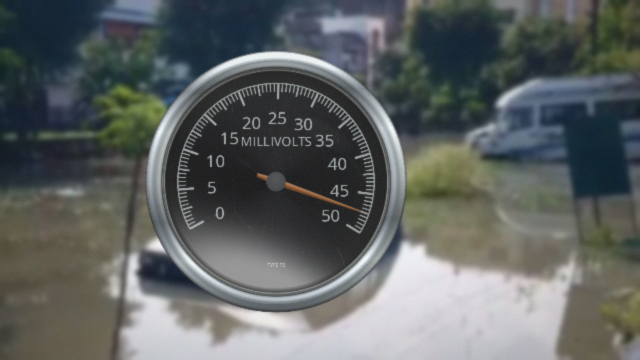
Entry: 47.5 mV
